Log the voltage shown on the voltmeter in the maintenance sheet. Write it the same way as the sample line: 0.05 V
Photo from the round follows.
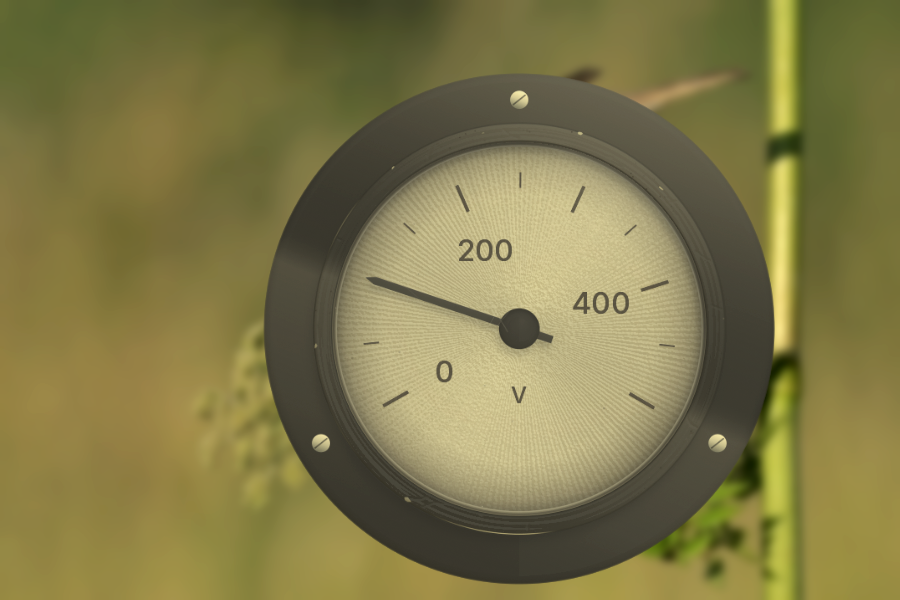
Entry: 100 V
